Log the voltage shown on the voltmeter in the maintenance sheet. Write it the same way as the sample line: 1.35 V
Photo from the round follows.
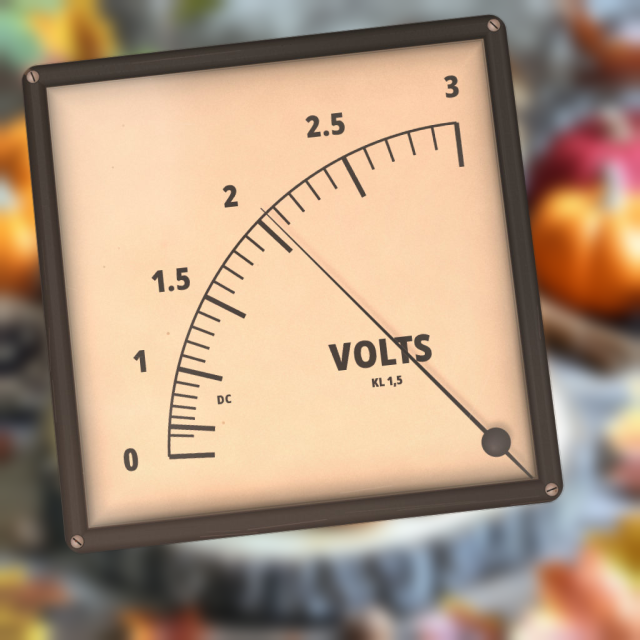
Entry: 2.05 V
